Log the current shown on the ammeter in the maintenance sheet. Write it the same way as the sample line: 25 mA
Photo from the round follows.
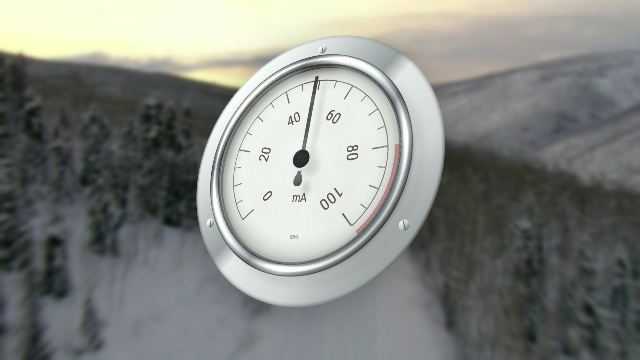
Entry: 50 mA
